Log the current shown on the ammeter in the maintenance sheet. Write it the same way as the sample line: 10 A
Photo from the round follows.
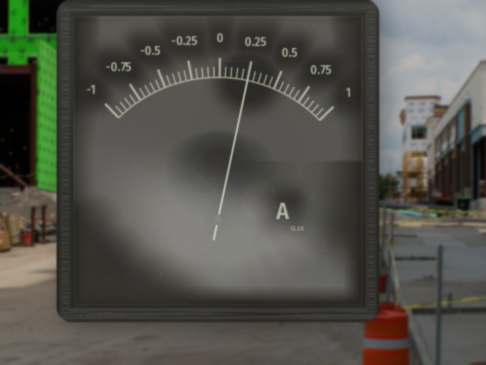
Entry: 0.25 A
